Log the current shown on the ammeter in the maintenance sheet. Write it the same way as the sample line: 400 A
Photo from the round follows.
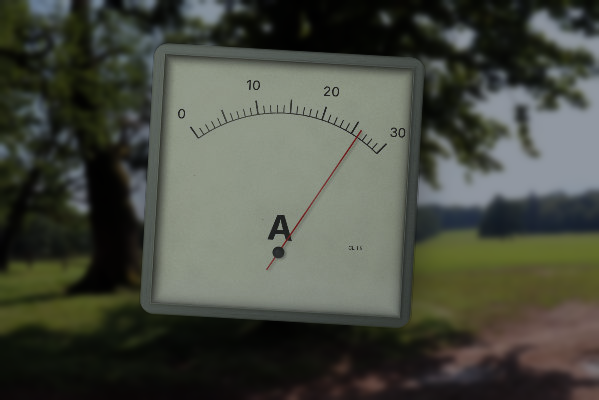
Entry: 26 A
